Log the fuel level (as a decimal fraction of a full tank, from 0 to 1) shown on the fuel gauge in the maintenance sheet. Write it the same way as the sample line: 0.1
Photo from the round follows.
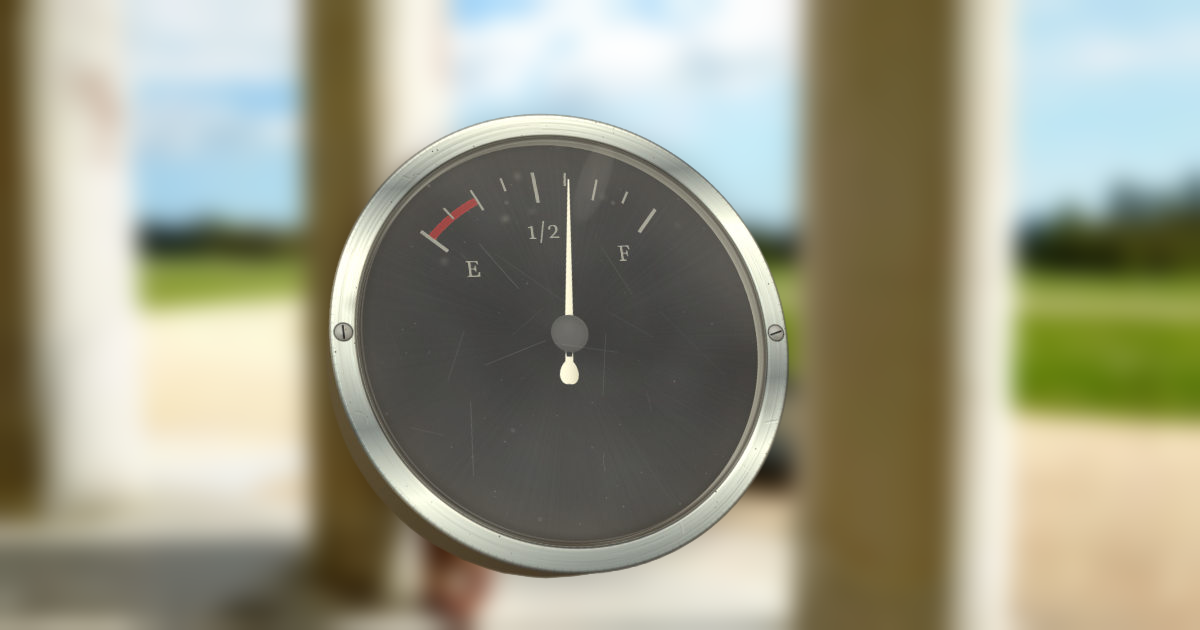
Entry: 0.625
